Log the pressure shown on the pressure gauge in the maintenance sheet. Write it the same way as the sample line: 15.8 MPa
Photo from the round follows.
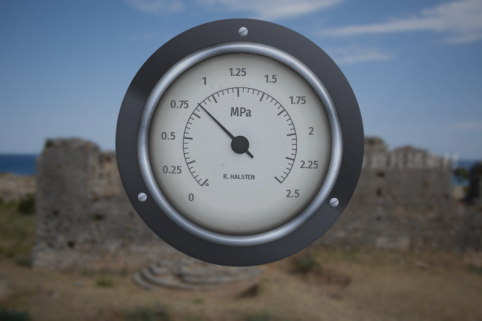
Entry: 0.85 MPa
